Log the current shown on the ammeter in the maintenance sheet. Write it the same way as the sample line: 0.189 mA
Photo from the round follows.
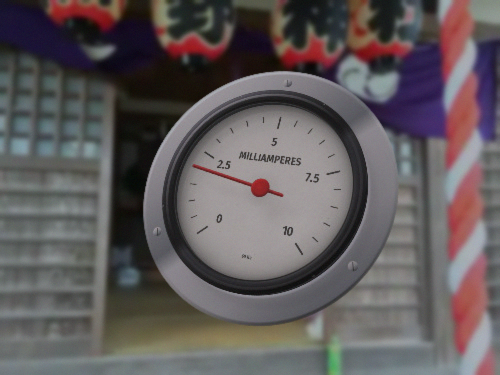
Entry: 2 mA
